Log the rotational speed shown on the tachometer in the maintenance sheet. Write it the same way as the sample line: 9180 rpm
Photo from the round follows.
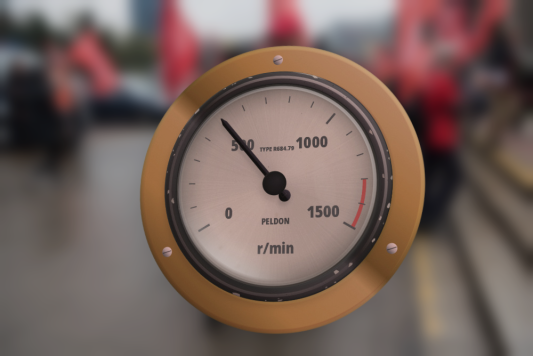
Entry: 500 rpm
